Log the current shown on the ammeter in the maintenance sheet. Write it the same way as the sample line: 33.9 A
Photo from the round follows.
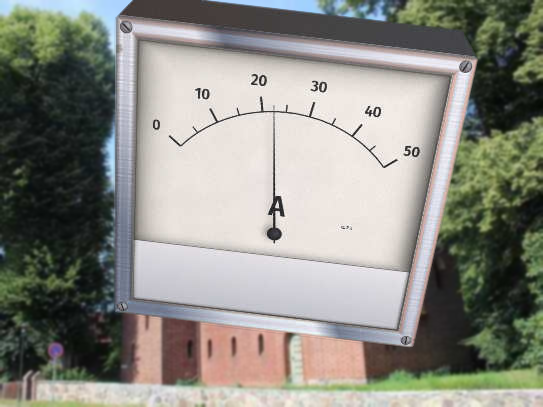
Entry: 22.5 A
